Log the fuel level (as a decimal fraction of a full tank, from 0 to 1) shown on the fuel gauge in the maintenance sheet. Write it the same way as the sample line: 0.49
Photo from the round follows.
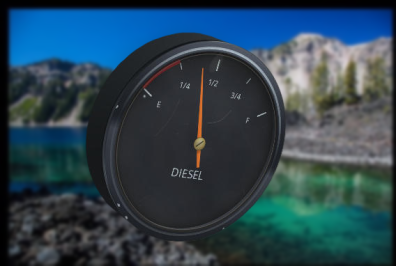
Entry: 0.375
